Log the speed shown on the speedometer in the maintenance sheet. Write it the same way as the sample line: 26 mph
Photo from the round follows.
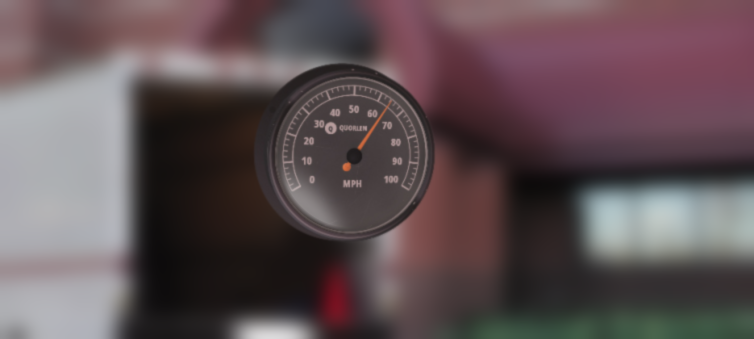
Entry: 64 mph
